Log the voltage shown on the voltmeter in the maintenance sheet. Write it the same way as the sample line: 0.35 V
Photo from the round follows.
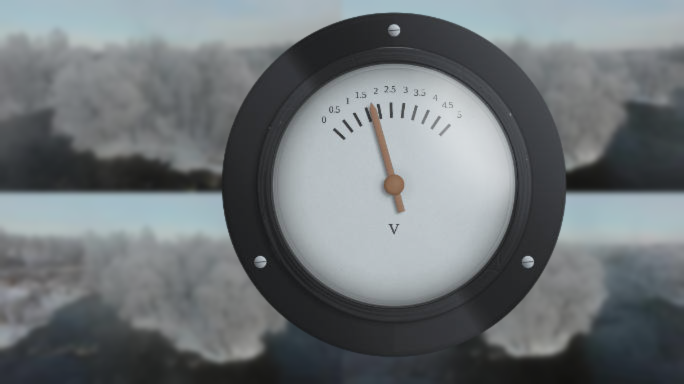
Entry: 1.75 V
